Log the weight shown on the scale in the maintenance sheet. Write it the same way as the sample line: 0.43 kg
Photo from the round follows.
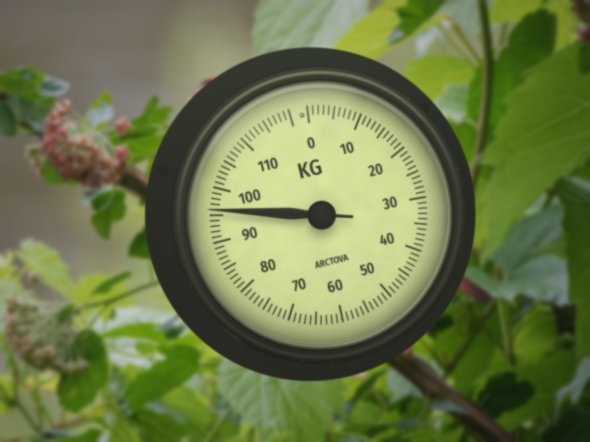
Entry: 96 kg
